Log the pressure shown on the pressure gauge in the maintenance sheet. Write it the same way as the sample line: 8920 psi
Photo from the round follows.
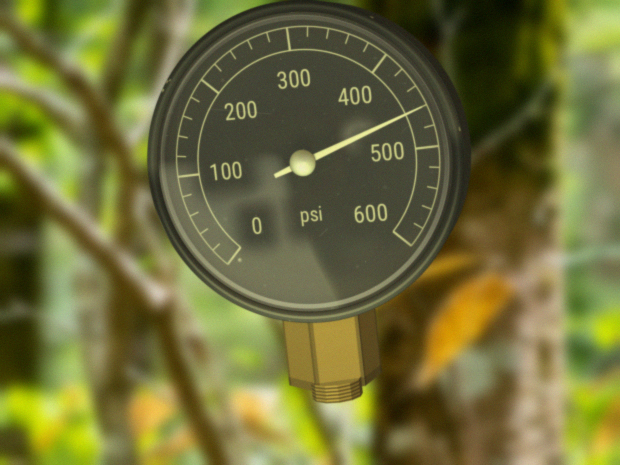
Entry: 460 psi
